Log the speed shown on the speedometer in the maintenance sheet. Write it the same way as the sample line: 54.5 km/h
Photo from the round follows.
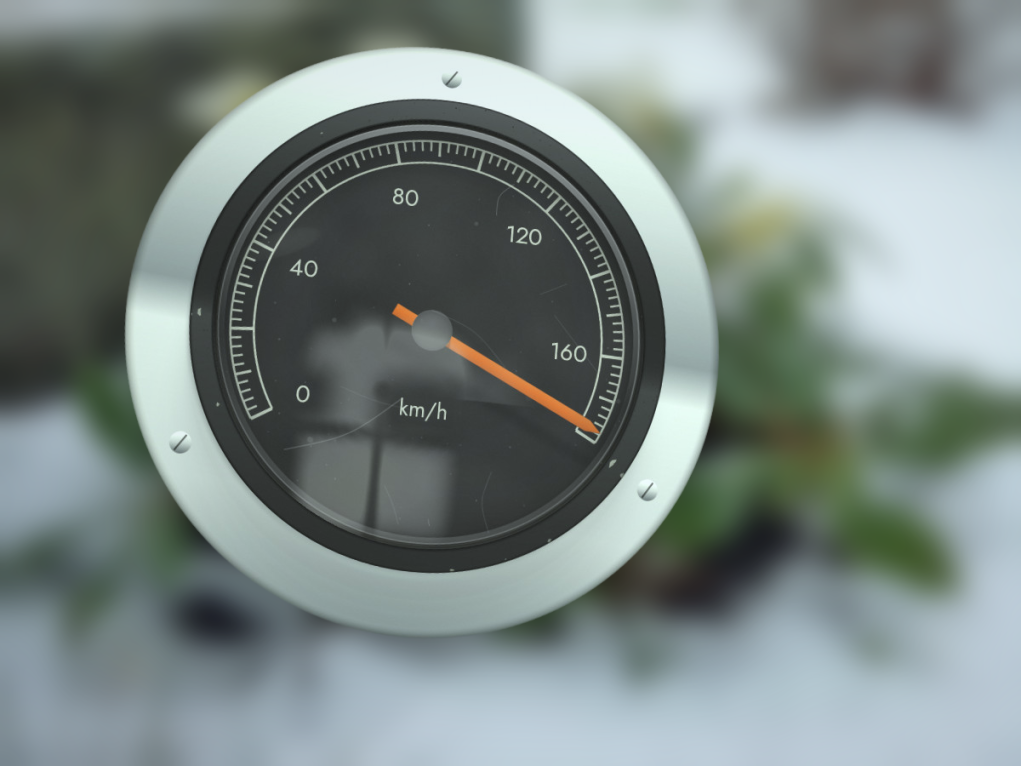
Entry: 178 km/h
